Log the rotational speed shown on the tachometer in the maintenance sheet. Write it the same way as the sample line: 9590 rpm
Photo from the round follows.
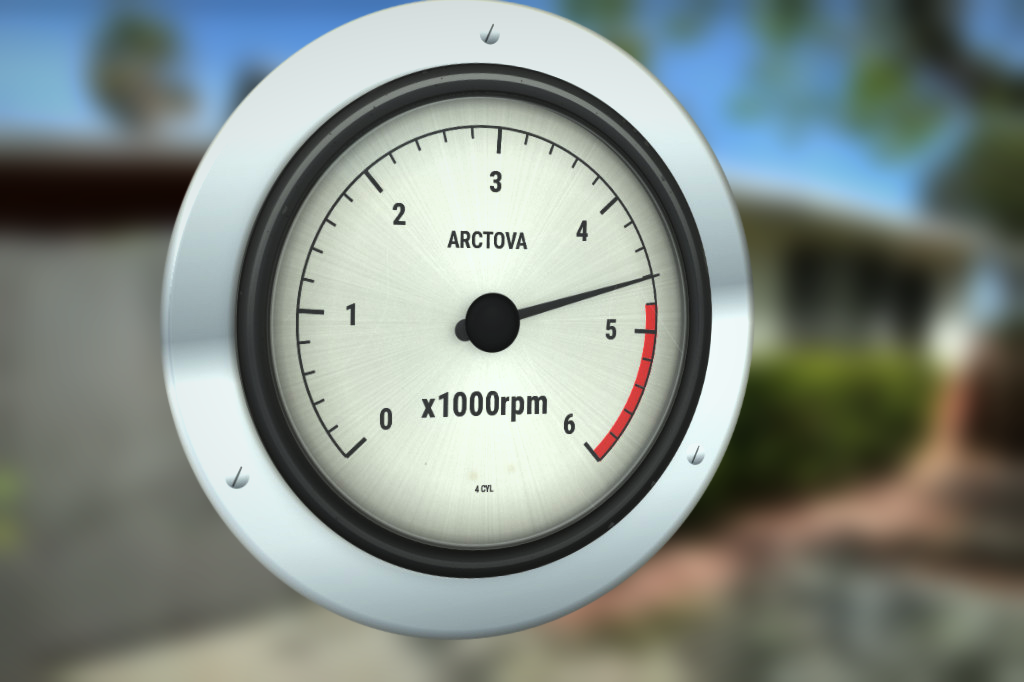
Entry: 4600 rpm
